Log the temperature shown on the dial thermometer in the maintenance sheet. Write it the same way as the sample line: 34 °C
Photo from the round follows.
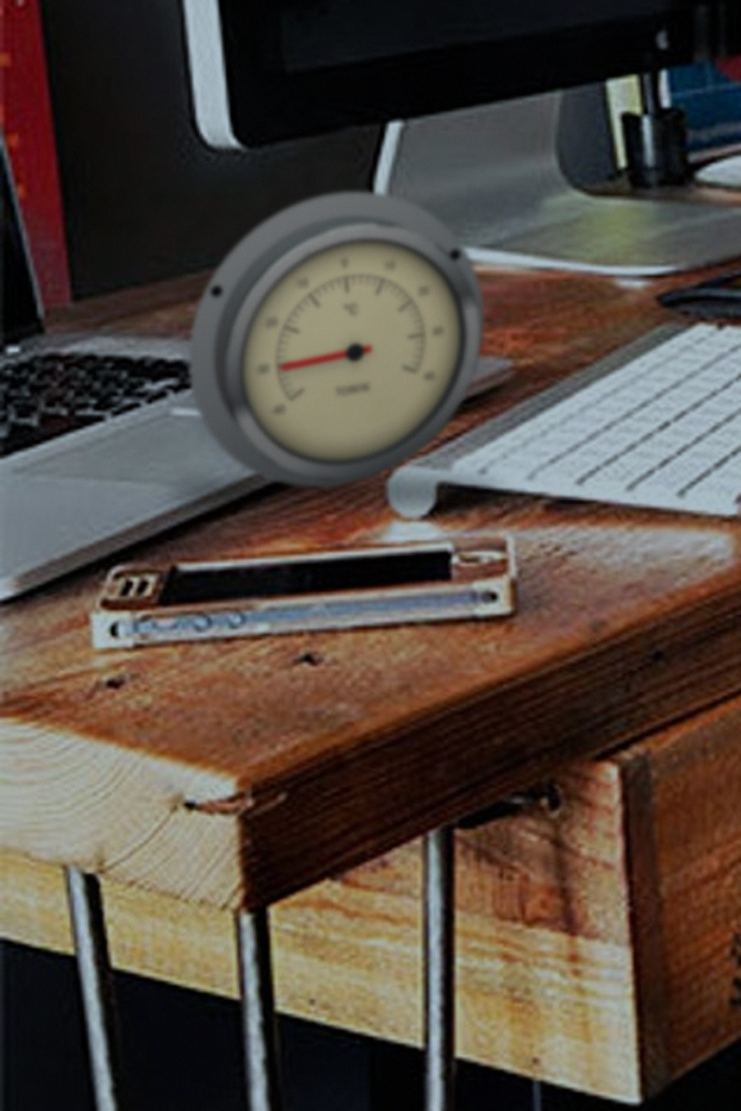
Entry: -30 °C
